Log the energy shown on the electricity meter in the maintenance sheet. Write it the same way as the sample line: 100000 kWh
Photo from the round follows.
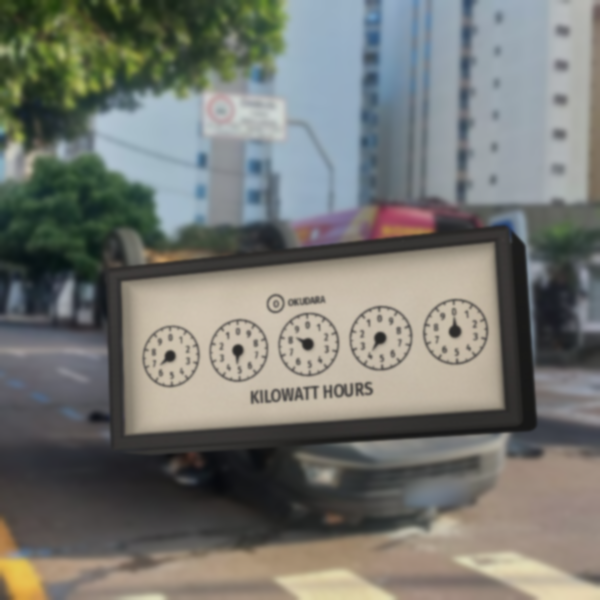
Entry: 64840 kWh
